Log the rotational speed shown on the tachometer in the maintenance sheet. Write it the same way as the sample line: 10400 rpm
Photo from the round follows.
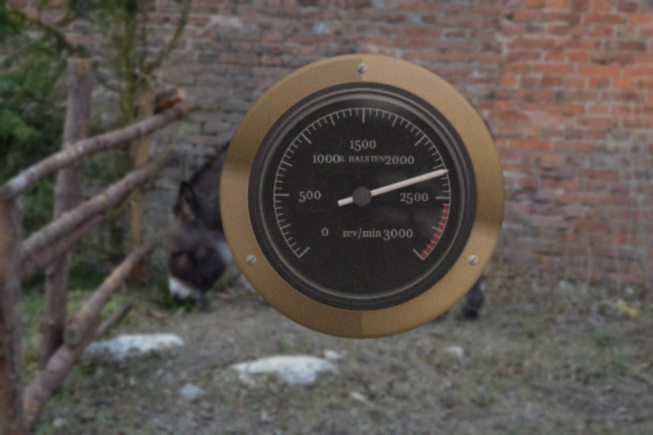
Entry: 2300 rpm
